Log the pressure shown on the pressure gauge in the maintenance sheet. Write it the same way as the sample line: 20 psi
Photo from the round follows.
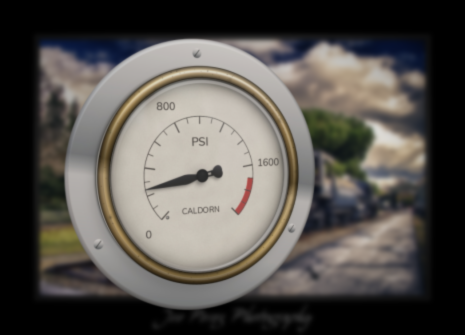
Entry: 250 psi
